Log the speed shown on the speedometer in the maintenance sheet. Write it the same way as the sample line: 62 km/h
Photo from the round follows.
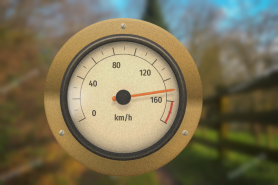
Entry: 150 km/h
